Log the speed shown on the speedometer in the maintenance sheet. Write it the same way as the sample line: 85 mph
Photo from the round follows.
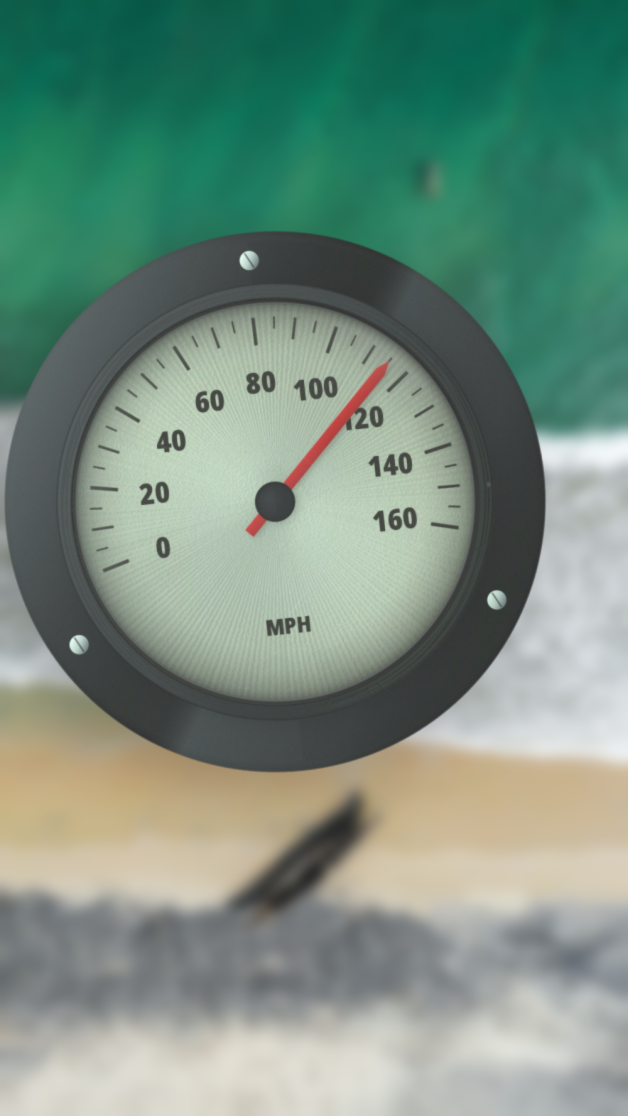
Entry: 115 mph
